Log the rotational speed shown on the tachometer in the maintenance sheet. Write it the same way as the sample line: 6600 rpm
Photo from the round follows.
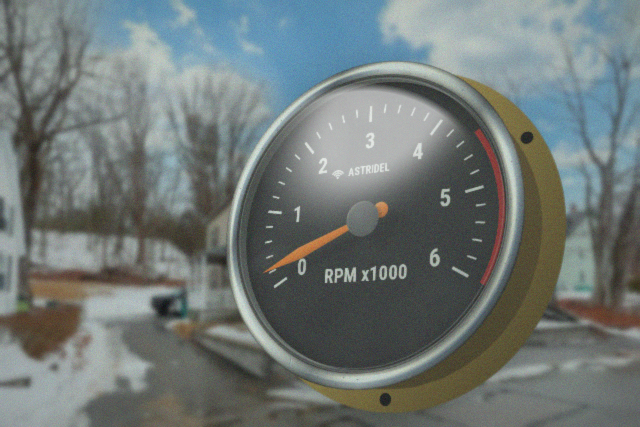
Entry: 200 rpm
